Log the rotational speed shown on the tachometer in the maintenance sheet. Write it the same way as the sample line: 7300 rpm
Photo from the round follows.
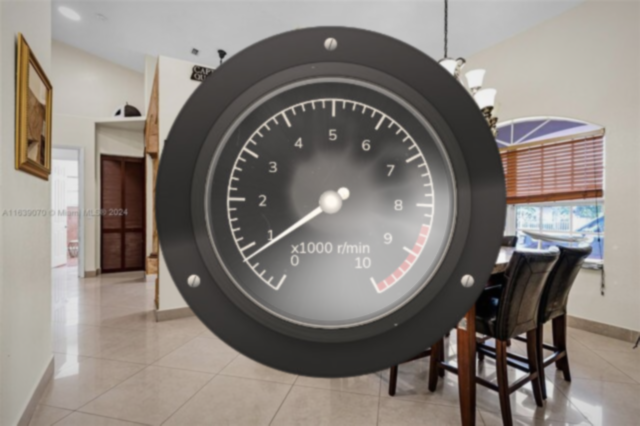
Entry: 800 rpm
